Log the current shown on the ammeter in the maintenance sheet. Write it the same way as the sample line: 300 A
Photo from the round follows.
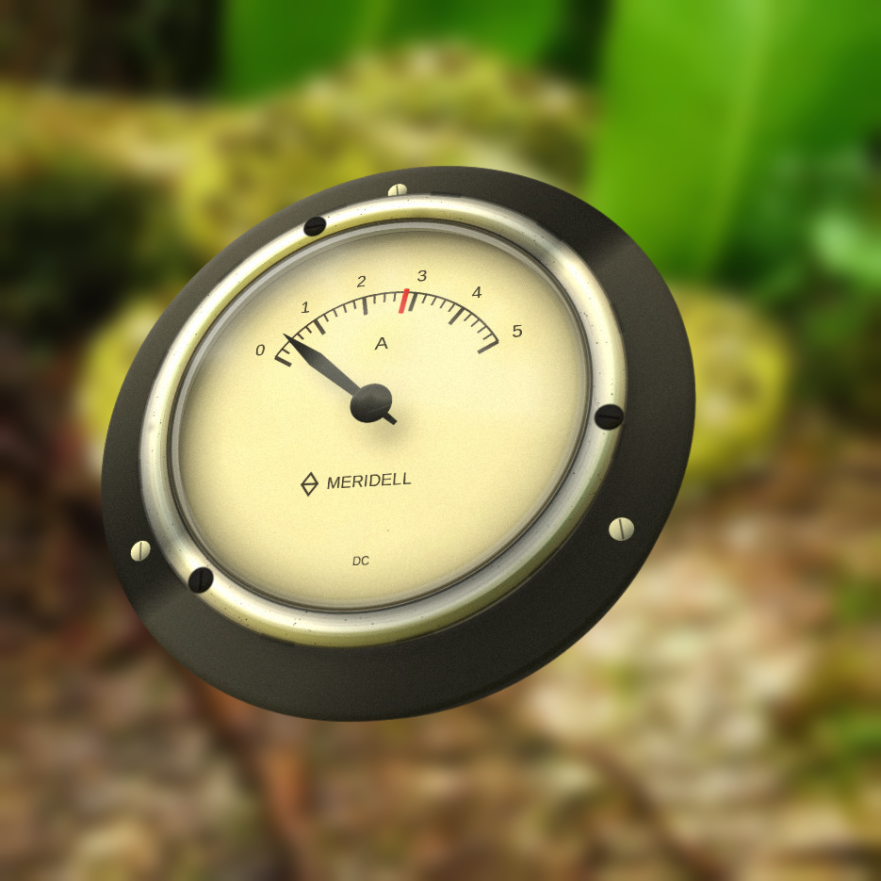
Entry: 0.4 A
